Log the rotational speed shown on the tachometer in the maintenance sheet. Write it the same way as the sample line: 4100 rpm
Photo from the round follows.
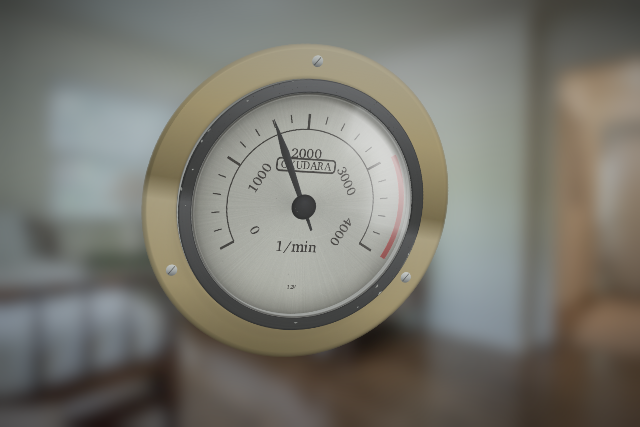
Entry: 1600 rpm
